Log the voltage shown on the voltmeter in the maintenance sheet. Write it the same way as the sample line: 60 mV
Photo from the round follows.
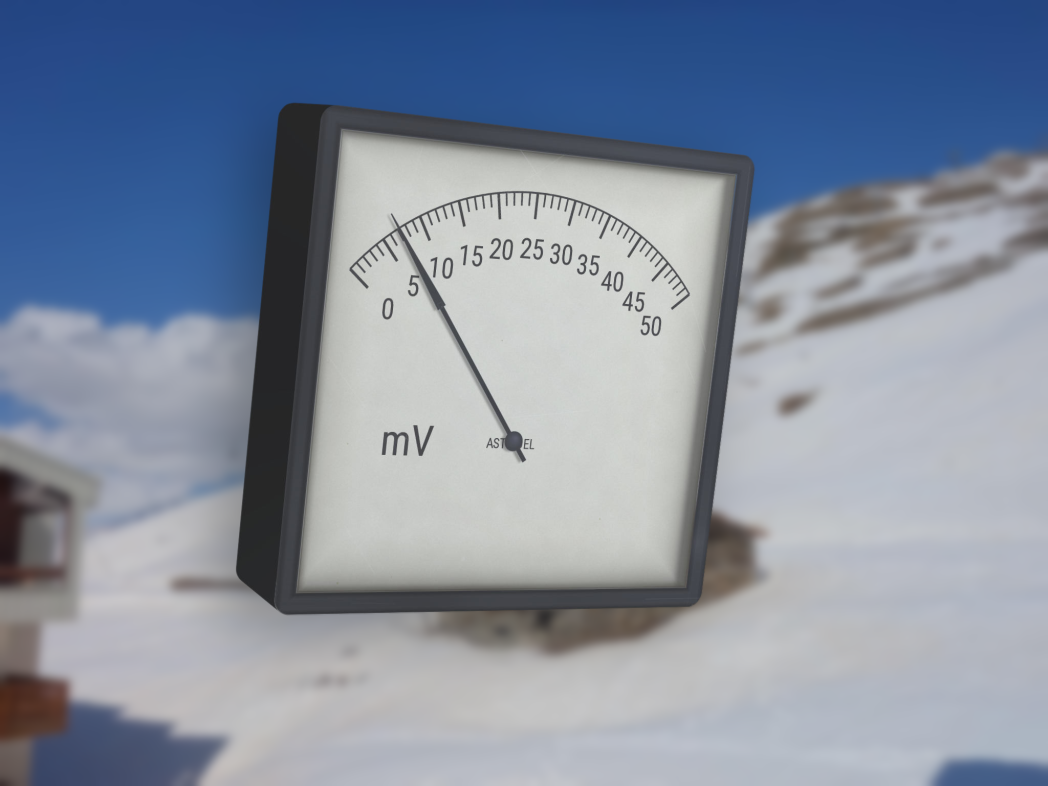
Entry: 7 mV
